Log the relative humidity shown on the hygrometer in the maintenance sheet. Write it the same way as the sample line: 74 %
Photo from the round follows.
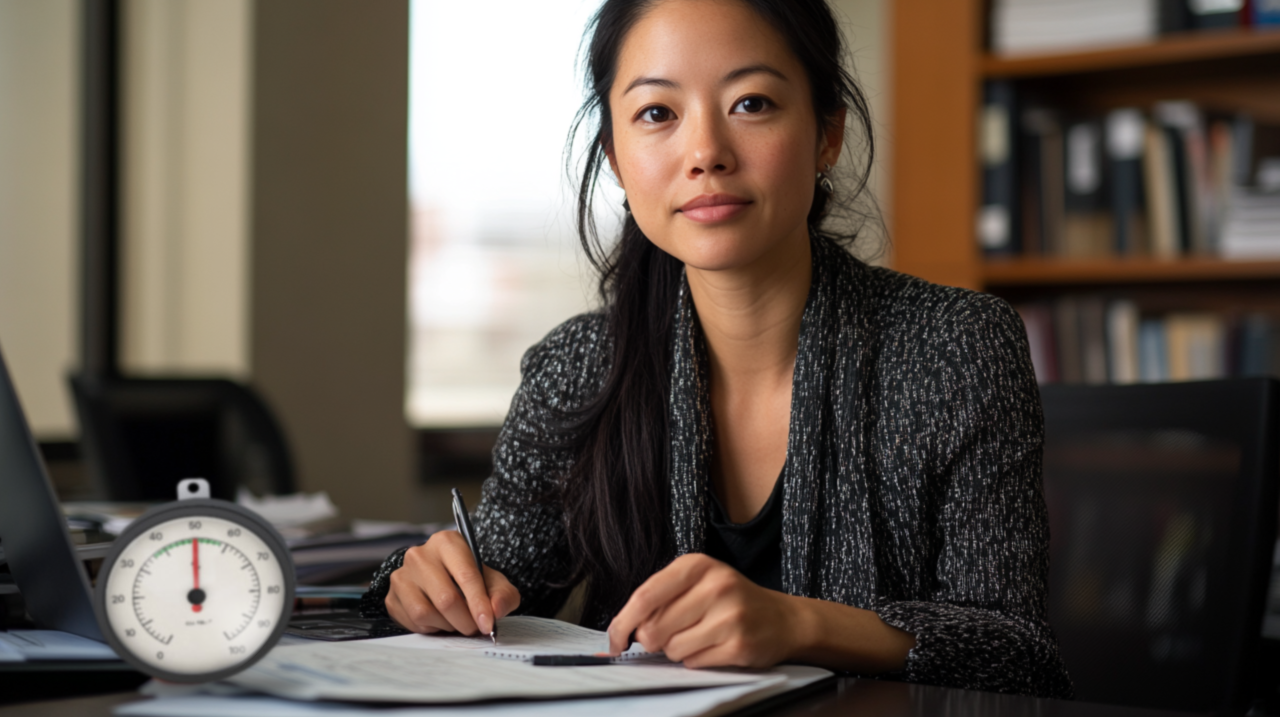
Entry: 50 %
